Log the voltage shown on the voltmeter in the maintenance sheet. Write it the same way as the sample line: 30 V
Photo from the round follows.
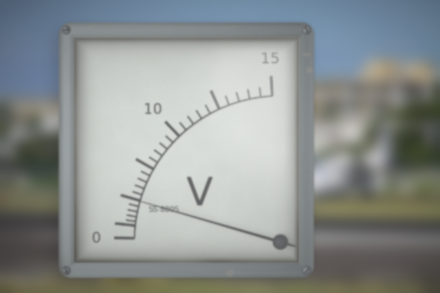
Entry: 5 V
